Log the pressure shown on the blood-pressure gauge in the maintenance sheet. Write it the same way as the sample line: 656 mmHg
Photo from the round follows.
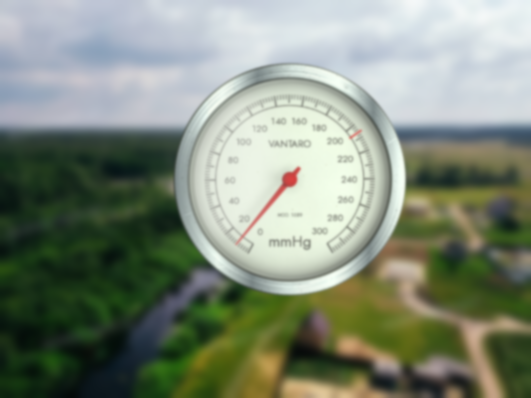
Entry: 10 mmHg
